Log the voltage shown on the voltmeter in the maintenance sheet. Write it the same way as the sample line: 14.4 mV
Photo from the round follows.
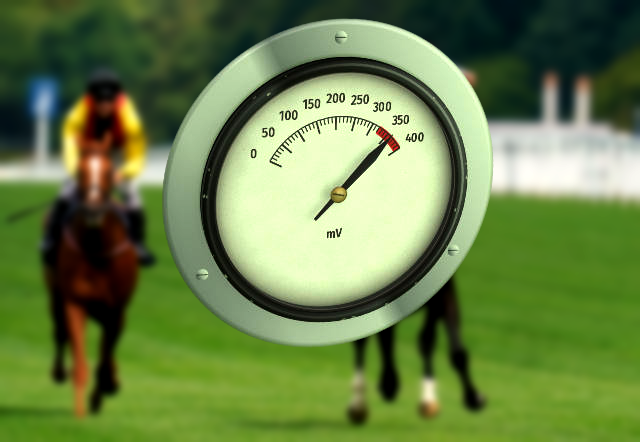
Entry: 350 mV
